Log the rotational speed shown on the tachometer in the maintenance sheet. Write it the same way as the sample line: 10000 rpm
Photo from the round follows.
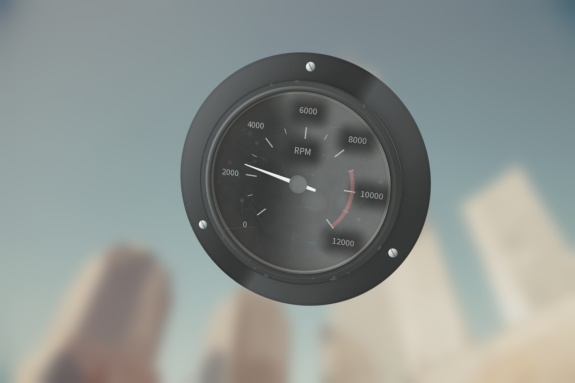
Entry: 2500 rpm
